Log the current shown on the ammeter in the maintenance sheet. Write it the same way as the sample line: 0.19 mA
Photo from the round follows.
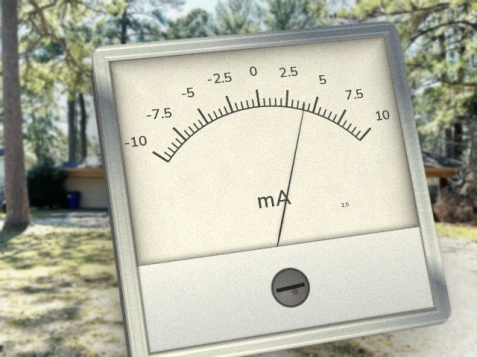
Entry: 4 mA
